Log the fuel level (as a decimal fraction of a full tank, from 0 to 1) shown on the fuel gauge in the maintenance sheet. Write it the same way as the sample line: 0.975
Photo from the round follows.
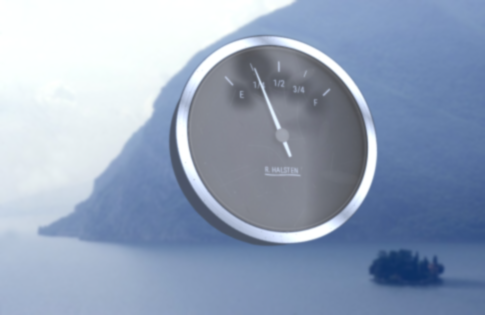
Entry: 0.25
